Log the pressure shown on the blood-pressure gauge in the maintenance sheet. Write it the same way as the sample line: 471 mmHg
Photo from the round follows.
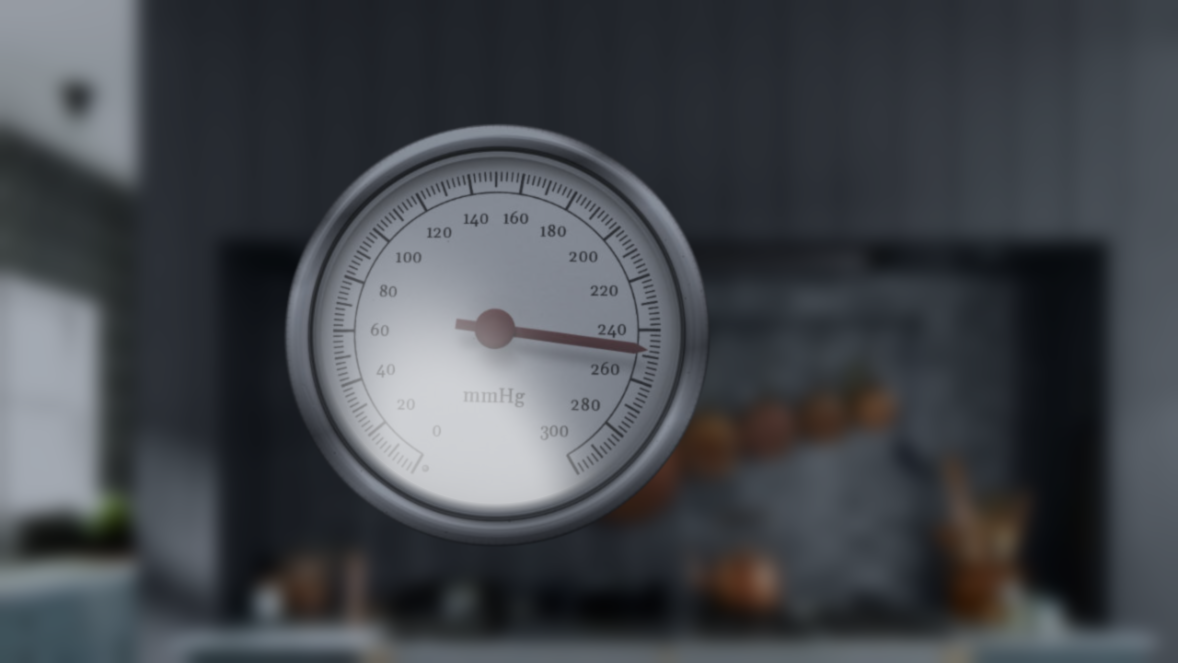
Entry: 248 mmHg
